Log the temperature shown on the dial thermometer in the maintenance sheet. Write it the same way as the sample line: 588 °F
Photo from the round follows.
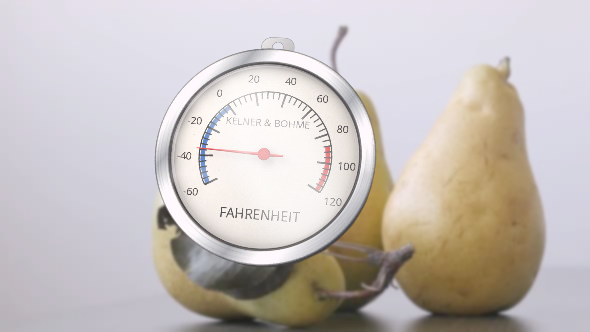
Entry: -36 °F
